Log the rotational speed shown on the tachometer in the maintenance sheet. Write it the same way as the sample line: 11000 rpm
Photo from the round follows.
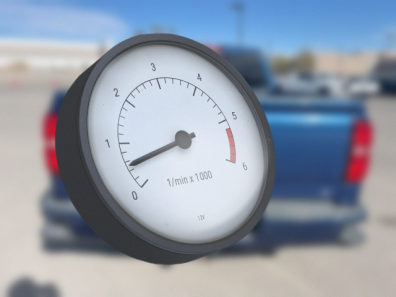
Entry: 500 rpm
